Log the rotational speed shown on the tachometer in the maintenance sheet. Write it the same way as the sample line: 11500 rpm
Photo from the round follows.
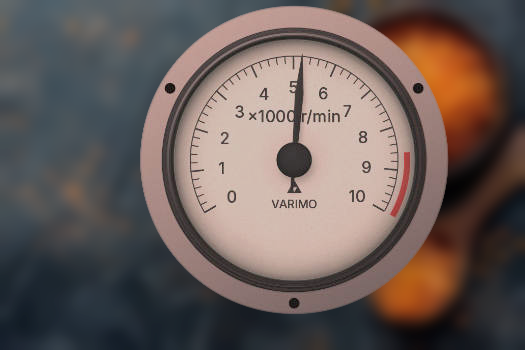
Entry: 5200 rpm
